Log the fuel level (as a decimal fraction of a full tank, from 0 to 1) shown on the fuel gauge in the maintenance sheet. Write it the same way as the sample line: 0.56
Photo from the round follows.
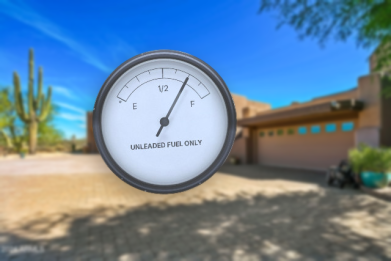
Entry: 0.75
